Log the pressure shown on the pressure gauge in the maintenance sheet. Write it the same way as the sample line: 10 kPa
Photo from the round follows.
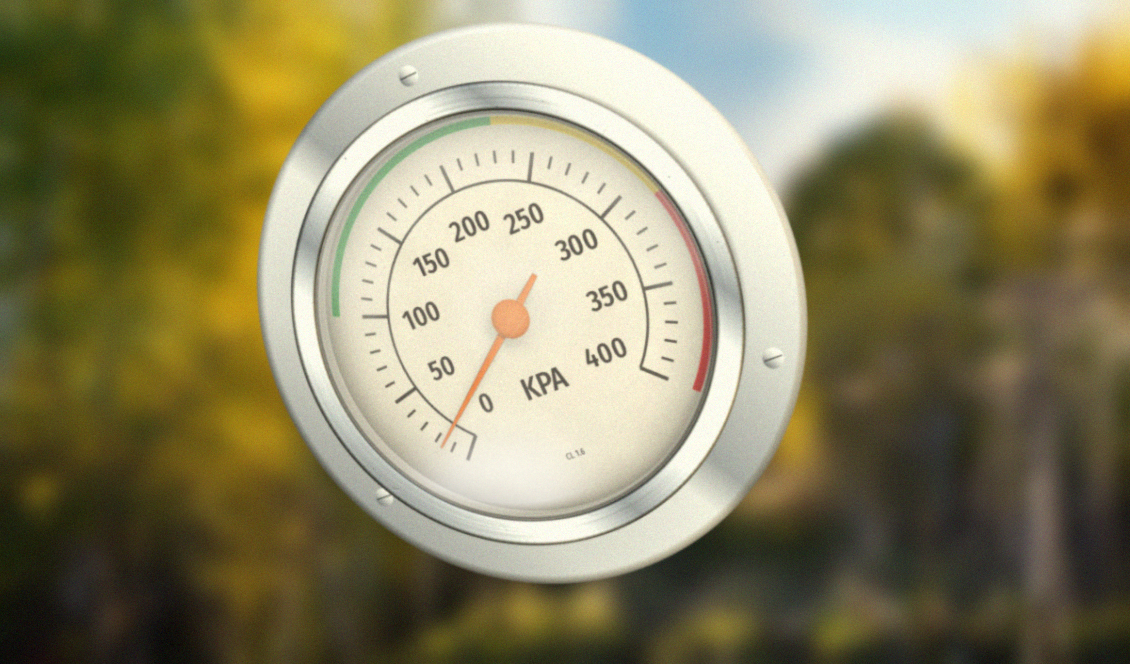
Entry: 15 kPa
